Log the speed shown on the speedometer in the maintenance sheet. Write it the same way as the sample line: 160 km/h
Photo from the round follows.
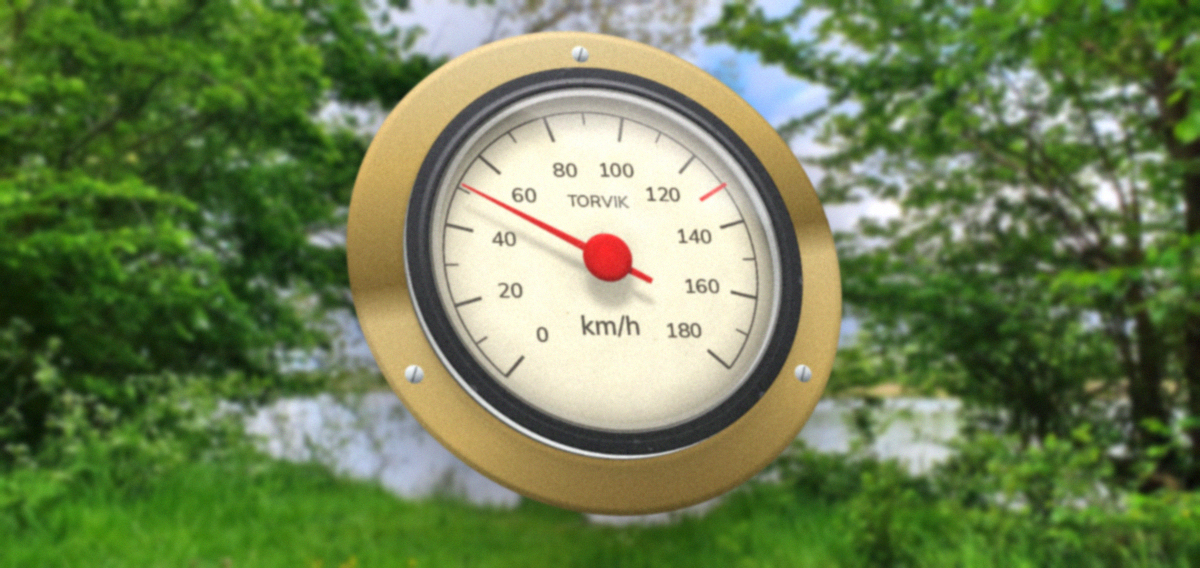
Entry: 50 km/h
